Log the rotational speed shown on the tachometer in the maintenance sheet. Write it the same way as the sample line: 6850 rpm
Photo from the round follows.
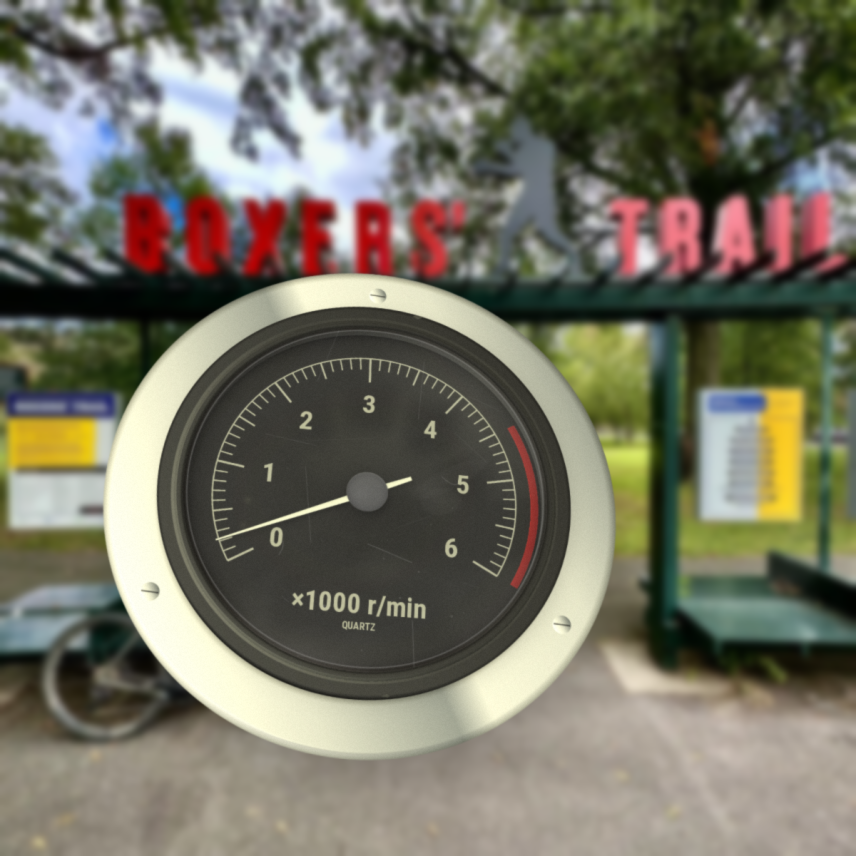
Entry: 200 rpm
